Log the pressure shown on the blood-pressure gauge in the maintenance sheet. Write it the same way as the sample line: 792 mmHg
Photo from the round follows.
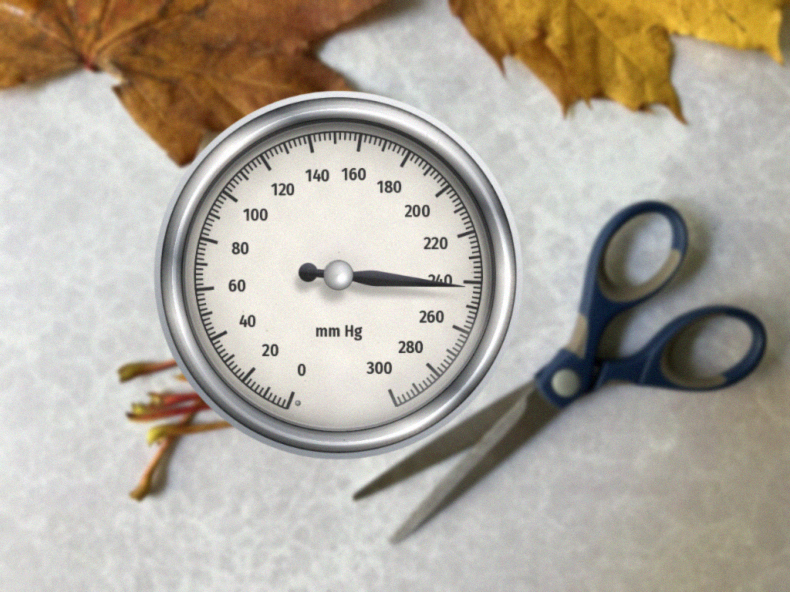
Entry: 242 mmHg
